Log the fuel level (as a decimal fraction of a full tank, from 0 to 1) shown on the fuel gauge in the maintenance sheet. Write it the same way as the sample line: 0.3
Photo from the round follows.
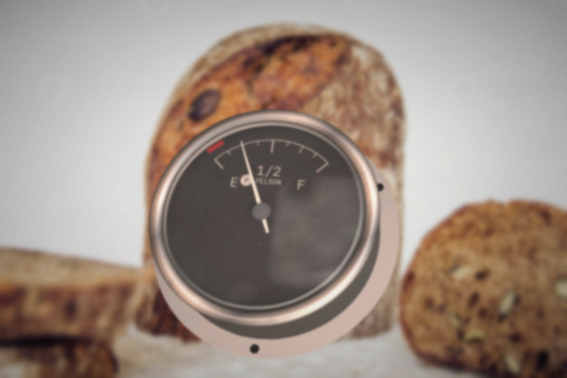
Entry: 0.25
